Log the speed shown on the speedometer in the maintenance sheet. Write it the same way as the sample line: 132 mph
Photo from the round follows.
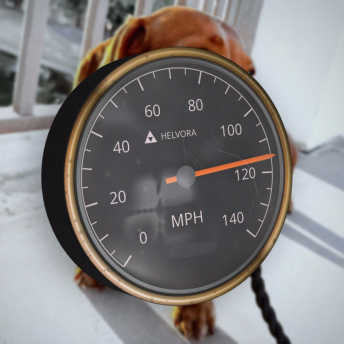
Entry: 115 mph
